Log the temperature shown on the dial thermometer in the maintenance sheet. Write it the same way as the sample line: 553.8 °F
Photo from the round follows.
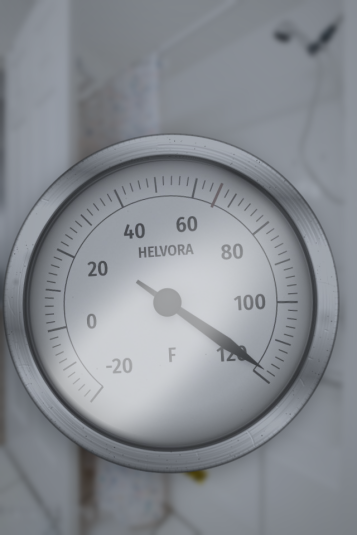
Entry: 118 °F
